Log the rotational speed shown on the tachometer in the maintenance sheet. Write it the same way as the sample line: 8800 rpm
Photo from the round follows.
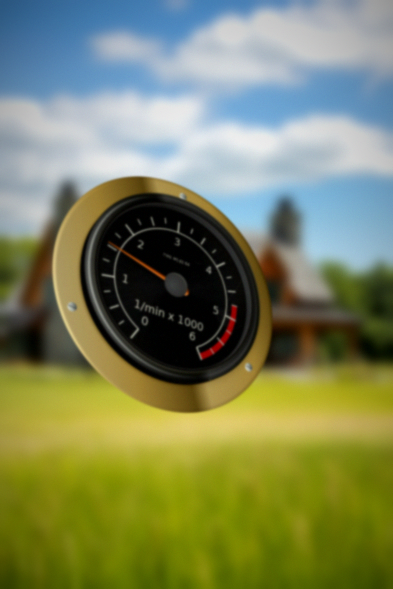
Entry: 1500 rpm
